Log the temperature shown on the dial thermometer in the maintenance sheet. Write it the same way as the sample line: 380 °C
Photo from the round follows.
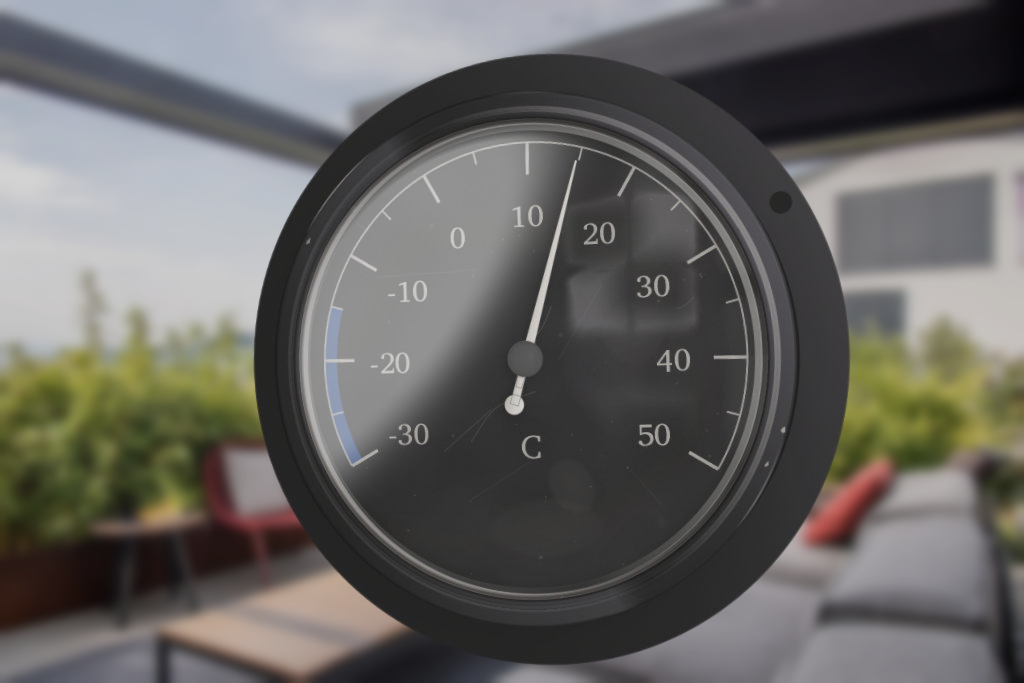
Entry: 15 °C
